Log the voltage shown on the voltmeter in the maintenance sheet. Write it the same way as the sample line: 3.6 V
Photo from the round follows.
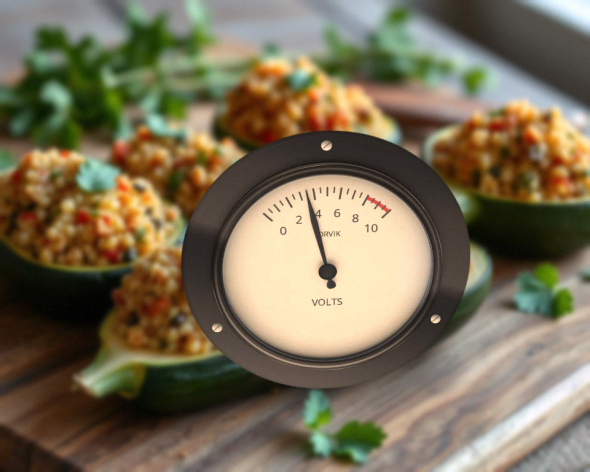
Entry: 3.5 V
